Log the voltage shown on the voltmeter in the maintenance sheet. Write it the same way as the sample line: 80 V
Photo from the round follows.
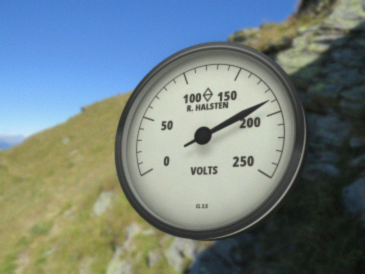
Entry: 190 V
